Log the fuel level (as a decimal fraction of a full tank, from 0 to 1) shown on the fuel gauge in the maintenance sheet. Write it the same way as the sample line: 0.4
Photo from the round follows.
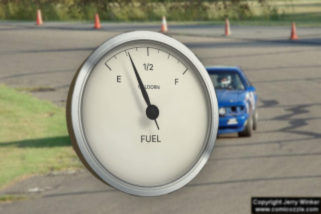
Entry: 0.25
